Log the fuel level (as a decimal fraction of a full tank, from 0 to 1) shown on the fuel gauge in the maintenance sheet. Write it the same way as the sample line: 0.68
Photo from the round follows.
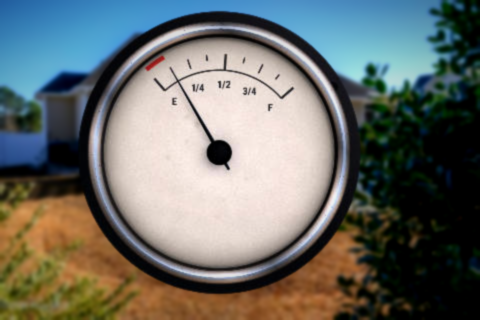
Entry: 0.125
